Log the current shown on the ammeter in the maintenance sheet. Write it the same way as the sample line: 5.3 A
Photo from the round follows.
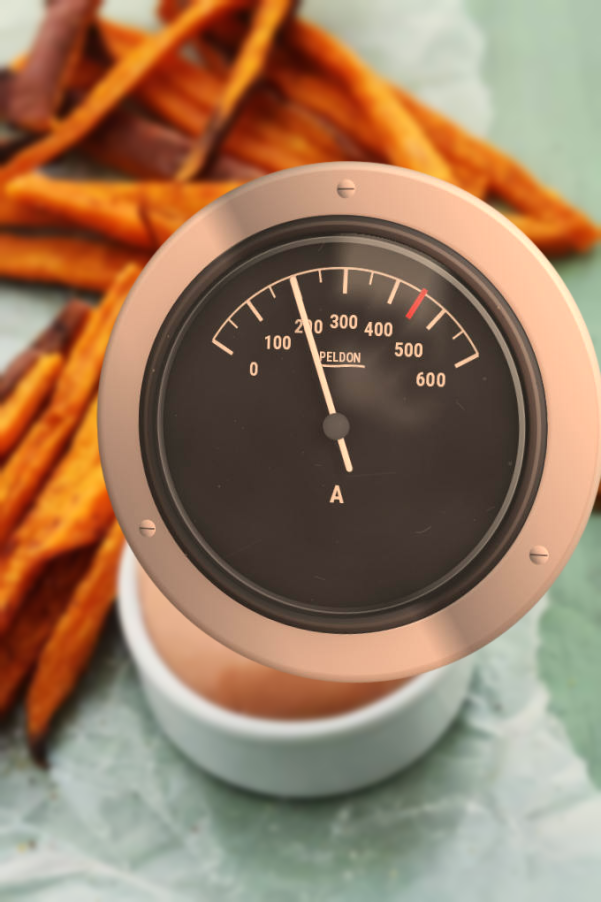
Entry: 200 A
